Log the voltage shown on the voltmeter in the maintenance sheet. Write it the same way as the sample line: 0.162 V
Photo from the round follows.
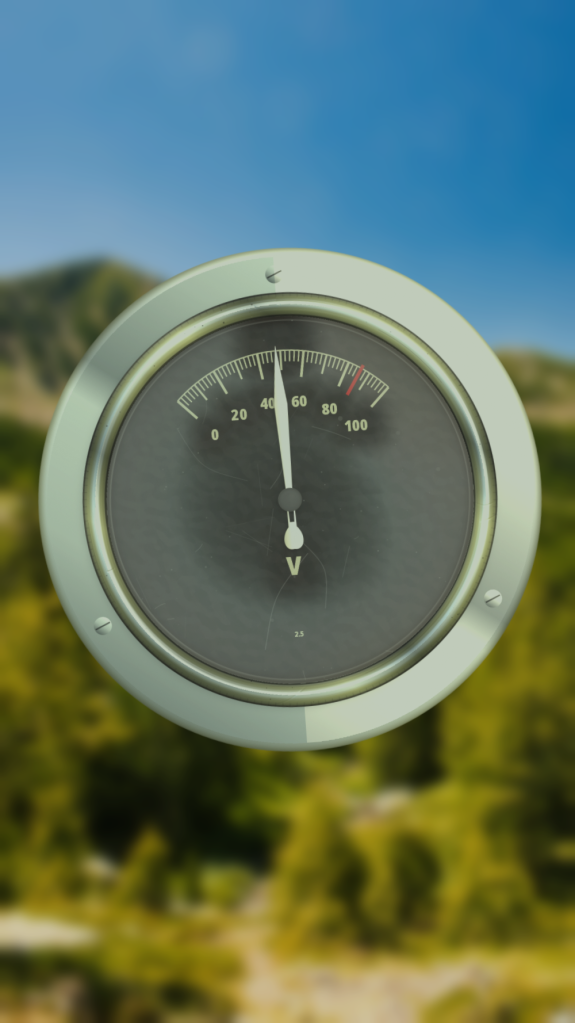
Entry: 48 V
